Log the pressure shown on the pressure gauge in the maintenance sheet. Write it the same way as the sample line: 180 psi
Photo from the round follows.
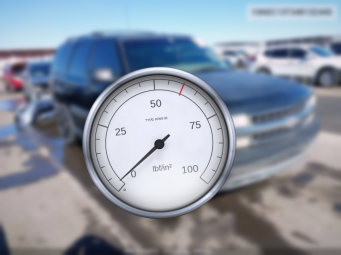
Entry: 2.5 psi
